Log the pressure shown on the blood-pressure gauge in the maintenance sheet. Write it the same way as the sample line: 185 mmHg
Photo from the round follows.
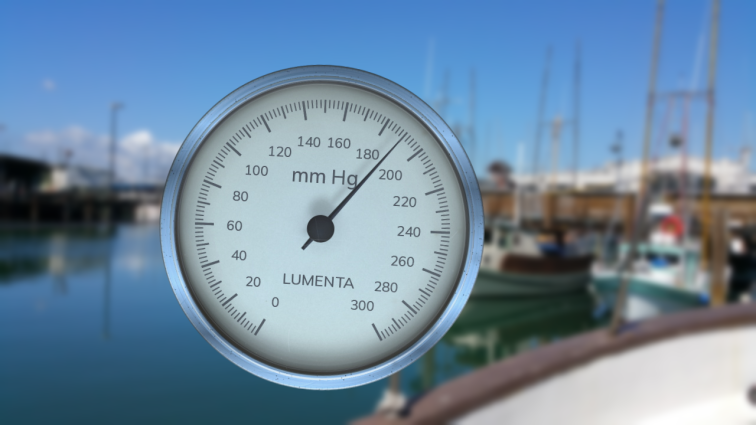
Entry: 190 mmHg
